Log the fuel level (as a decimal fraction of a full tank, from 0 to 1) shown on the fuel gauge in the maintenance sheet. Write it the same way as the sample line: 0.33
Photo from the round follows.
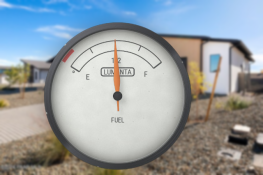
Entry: 0.5
